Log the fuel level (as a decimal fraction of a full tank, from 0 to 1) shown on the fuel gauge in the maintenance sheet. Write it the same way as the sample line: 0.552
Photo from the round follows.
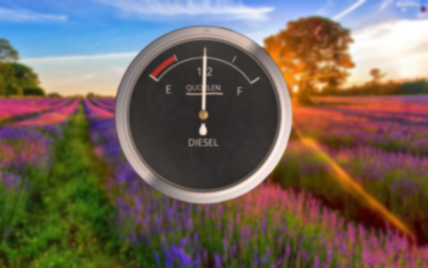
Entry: 0.5
